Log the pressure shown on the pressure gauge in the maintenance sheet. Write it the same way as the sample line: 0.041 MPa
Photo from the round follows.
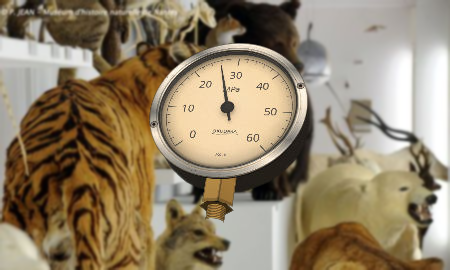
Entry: 26 MPa
